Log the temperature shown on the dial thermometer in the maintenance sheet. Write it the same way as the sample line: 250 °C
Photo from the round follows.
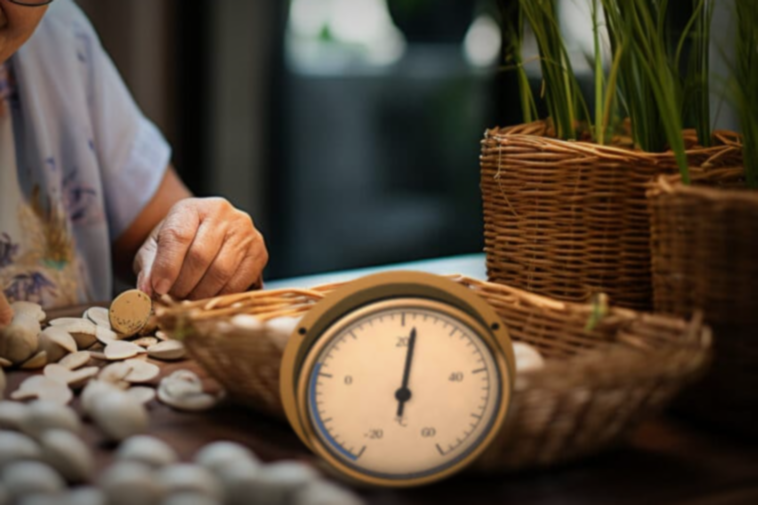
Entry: 22 °C
